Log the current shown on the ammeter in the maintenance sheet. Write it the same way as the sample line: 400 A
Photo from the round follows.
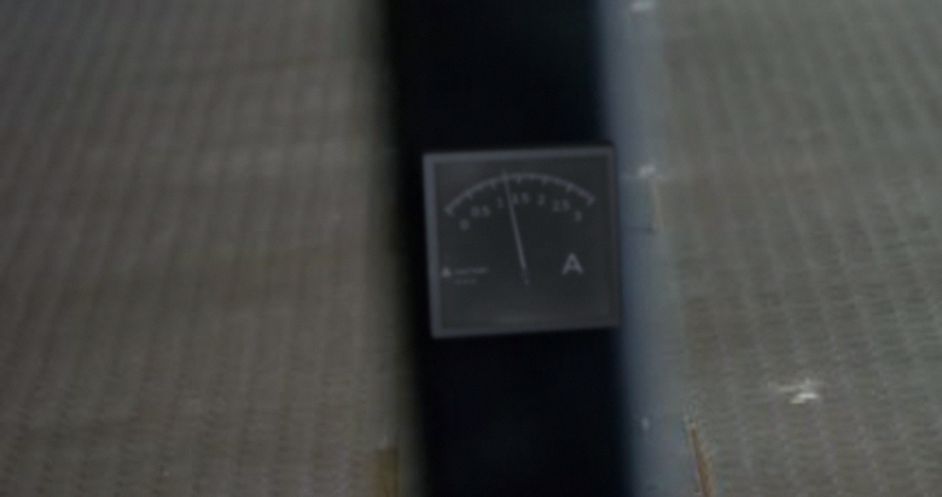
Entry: 1.25 A
